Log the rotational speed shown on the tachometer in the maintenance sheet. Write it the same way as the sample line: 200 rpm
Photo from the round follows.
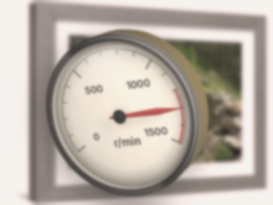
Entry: 1300 rpm
